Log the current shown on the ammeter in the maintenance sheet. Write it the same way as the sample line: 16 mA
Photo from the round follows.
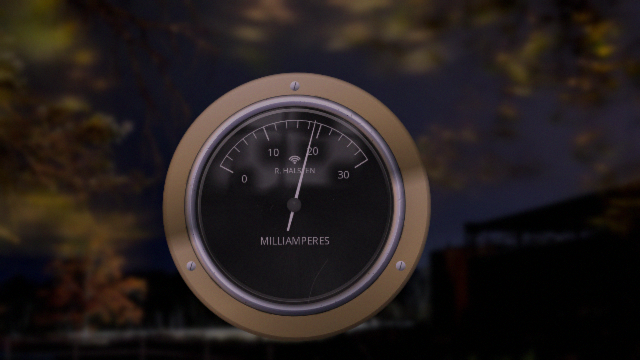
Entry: 19 mA
